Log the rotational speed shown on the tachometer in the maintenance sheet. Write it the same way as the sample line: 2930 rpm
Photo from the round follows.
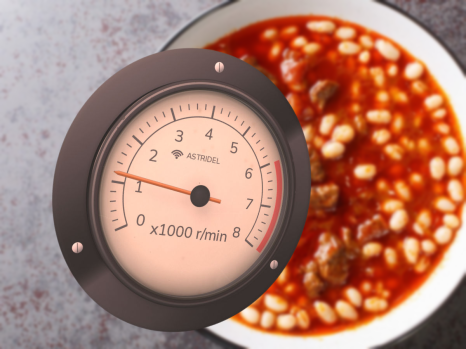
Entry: 1200 rpm
